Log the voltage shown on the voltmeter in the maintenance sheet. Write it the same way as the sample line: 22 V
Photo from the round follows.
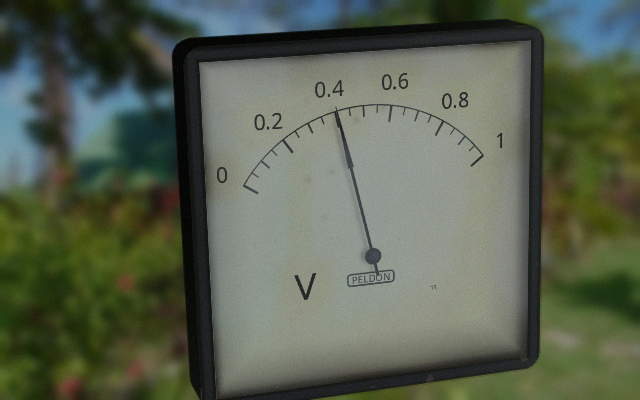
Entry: 0.4 V
